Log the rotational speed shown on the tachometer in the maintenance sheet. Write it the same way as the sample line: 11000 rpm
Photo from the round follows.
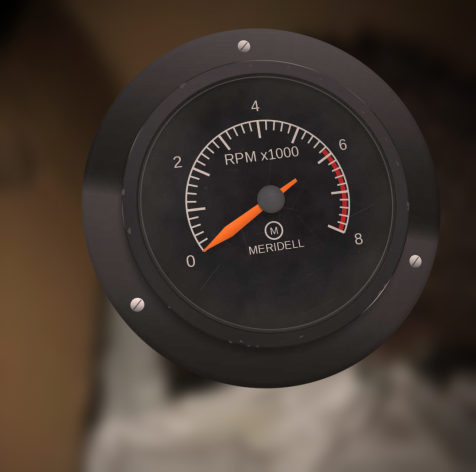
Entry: 0 rpm
